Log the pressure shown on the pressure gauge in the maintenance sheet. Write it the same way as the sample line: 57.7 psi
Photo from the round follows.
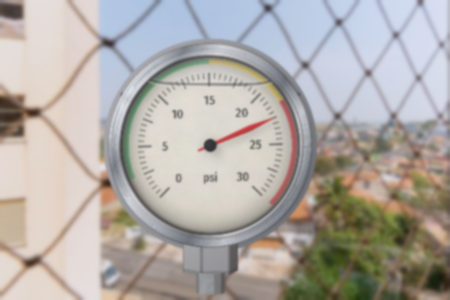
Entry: 22.5 psi
